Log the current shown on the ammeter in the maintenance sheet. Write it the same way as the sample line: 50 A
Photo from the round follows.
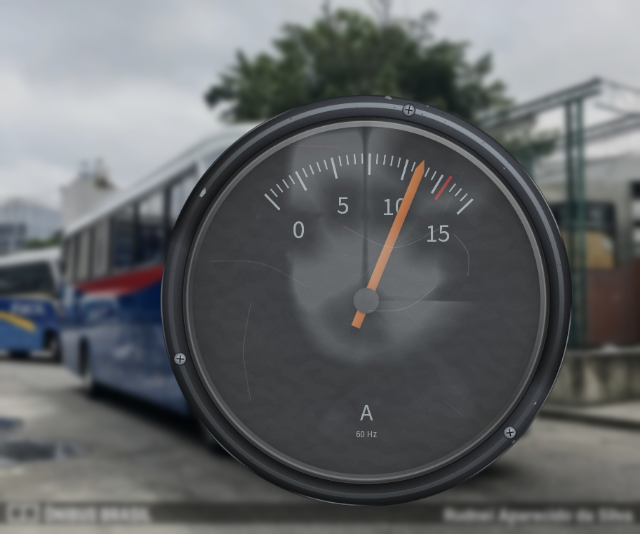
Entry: 11 A
